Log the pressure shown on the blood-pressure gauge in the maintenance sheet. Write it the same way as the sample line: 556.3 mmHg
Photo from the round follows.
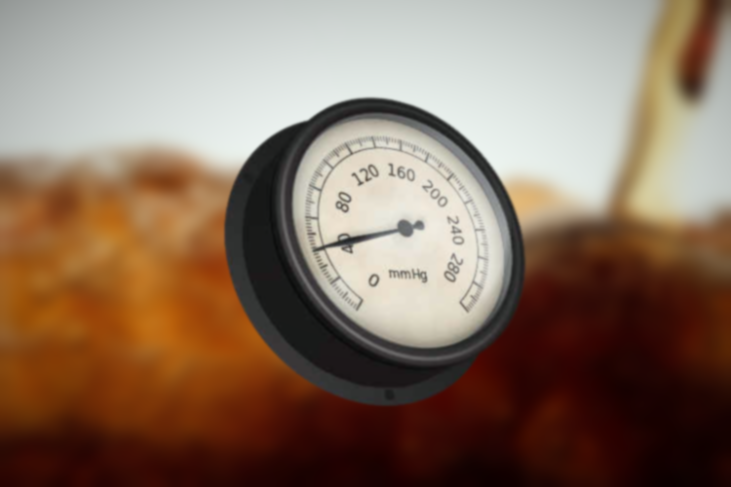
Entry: 40 mmHg
